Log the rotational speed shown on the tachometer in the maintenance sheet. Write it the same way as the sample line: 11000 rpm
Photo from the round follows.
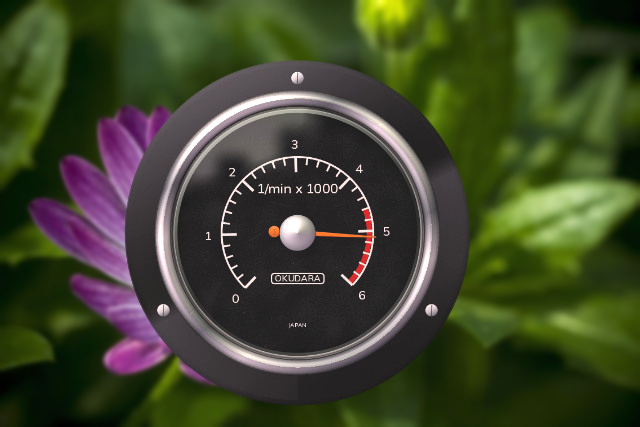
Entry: 5100 rpm
